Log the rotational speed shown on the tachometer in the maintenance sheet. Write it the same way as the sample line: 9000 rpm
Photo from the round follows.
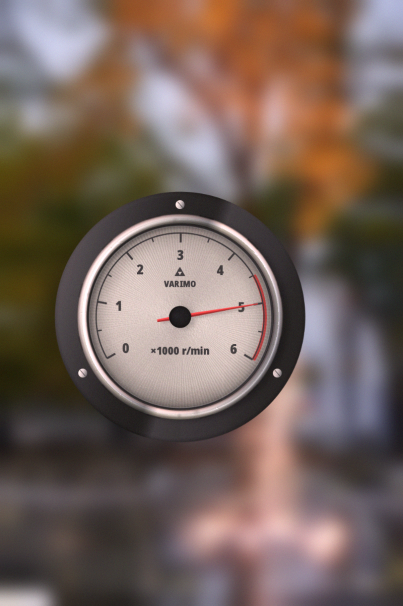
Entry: 5000 rpm
